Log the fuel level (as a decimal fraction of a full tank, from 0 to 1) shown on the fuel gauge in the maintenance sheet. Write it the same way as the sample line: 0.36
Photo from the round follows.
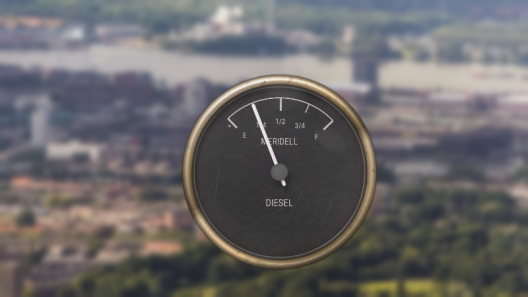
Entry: 0.25
